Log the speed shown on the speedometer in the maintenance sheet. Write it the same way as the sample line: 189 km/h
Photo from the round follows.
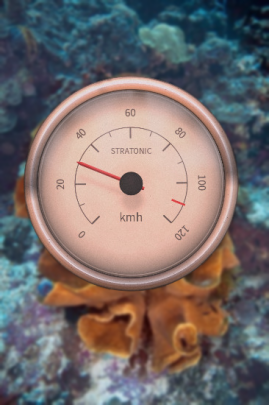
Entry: 30 km/h
